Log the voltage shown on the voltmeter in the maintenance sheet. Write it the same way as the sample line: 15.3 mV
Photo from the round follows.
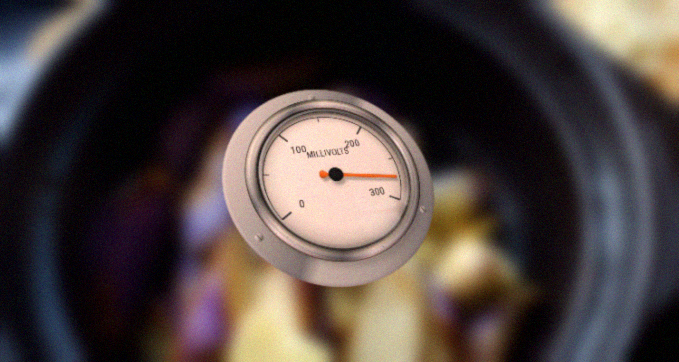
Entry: 275 mV
